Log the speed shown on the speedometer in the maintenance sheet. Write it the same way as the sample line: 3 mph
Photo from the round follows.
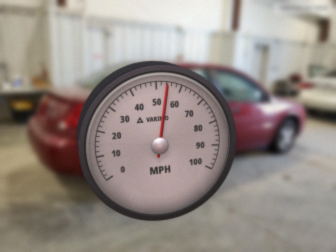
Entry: 54 mph
